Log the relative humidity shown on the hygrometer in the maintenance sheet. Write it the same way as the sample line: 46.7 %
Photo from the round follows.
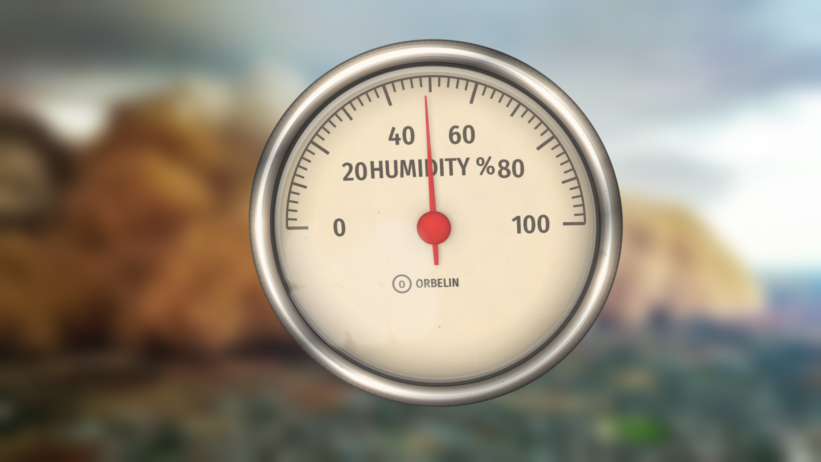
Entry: 49 %
